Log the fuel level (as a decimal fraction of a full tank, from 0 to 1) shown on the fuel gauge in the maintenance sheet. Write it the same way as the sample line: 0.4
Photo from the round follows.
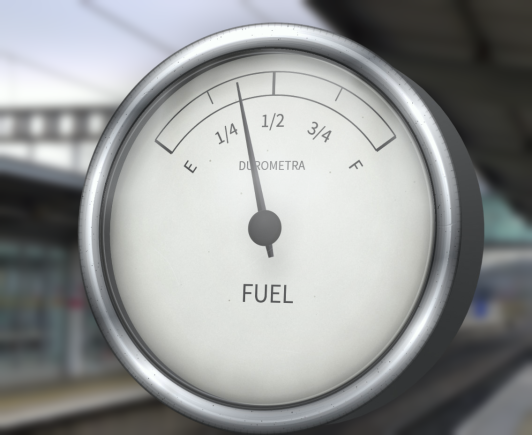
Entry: 0.375
